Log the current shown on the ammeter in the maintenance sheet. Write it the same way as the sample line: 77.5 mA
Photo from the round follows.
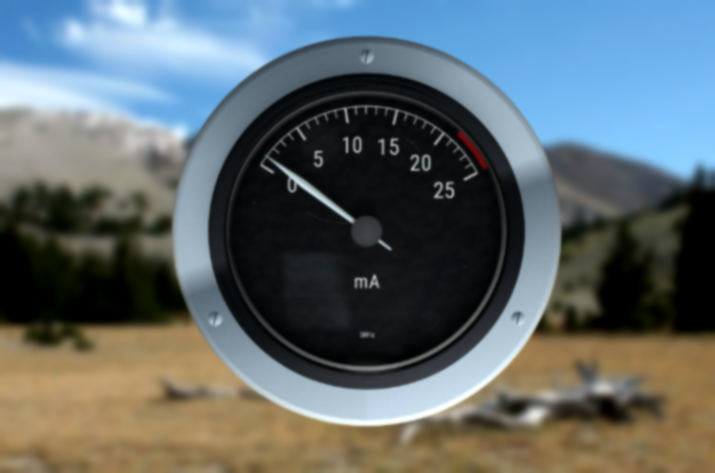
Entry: 1 mA
